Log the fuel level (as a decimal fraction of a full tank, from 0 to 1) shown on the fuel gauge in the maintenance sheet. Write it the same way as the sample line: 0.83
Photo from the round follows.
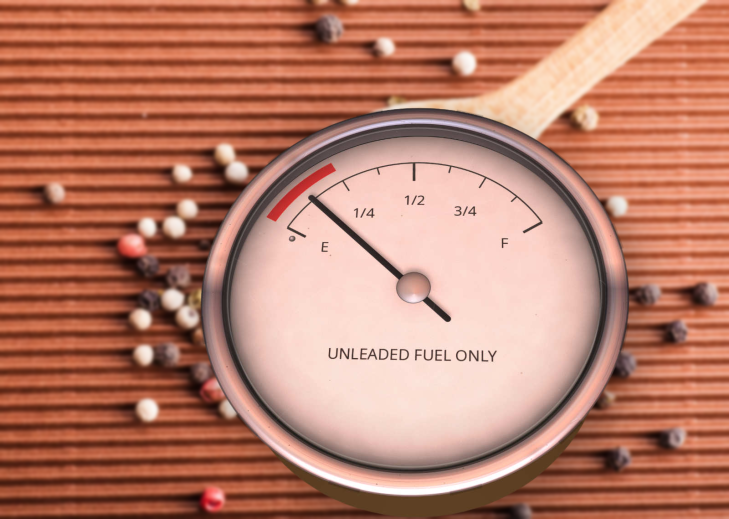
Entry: 0.125
